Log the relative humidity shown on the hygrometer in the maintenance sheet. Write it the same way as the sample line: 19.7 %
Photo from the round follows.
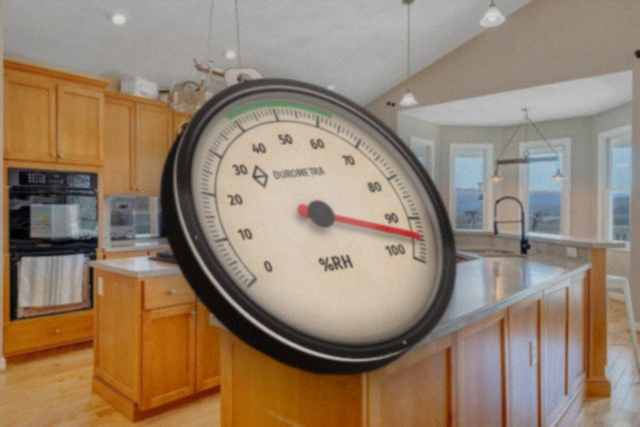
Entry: 95 %
